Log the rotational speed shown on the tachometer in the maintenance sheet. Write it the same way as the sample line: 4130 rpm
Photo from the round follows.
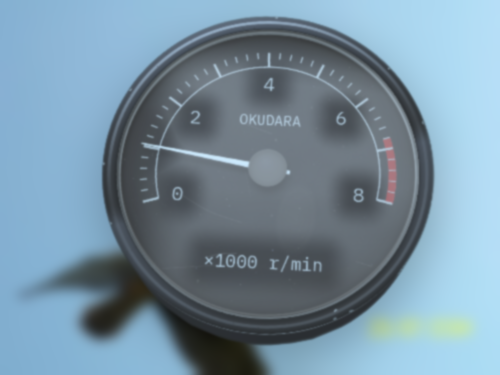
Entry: 1000 rpm
